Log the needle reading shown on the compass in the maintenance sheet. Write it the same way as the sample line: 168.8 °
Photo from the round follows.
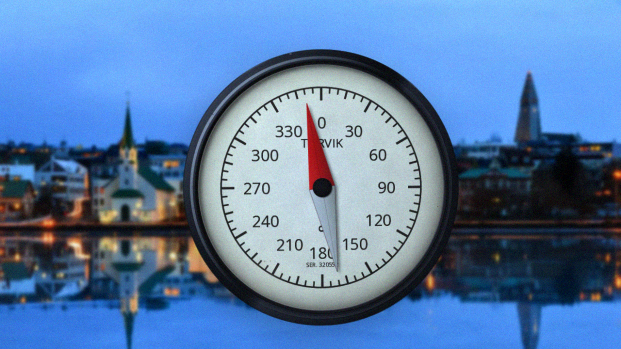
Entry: 350 °
